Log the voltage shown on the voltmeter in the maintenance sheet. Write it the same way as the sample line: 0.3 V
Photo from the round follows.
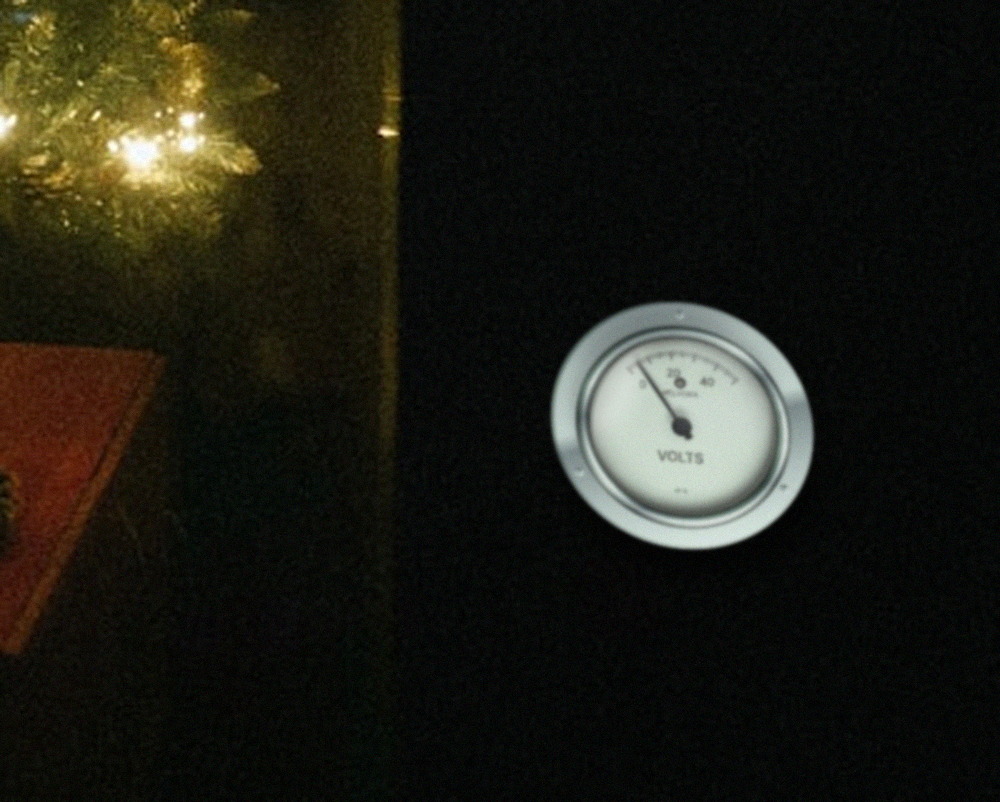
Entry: 5 V
